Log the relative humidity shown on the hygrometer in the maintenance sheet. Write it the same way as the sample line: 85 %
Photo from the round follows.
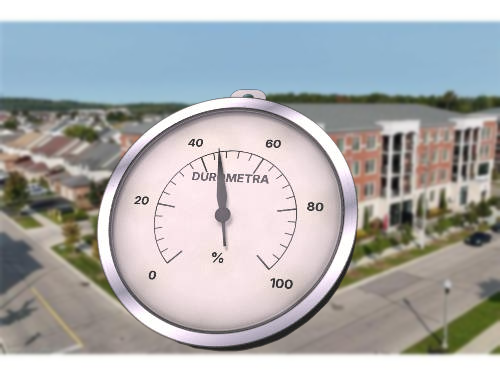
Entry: 46 %
